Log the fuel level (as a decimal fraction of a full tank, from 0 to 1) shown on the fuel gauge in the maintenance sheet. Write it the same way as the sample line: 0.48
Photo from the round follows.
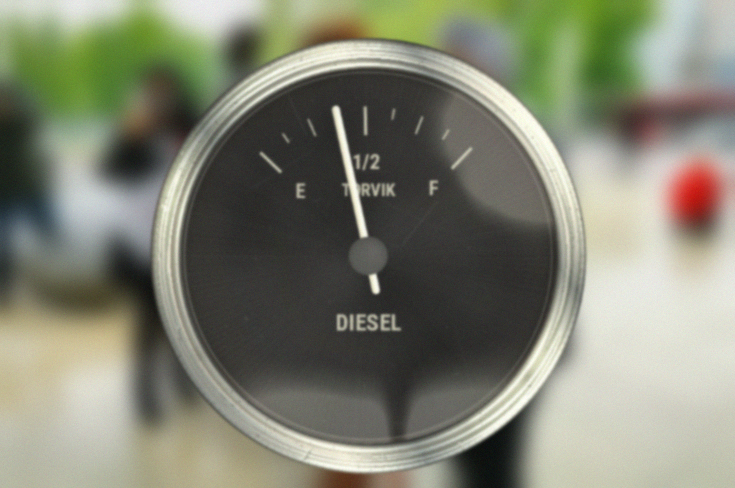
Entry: 0.375
